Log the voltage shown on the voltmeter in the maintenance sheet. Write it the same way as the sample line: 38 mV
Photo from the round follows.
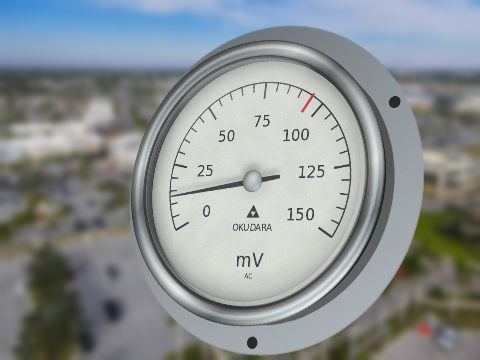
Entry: 12.5 mV
